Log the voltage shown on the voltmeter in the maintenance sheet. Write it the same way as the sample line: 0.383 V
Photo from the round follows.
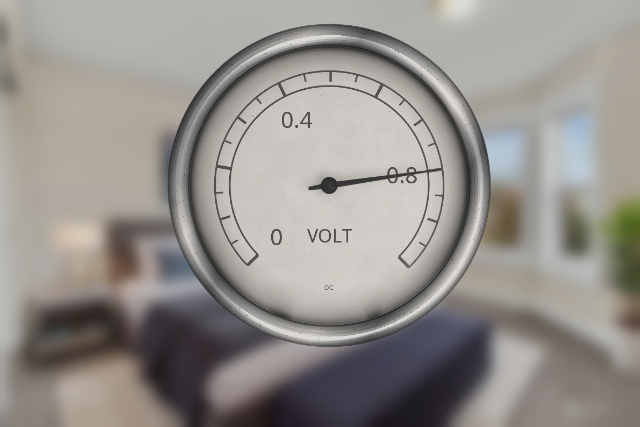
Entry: 0.8 V
